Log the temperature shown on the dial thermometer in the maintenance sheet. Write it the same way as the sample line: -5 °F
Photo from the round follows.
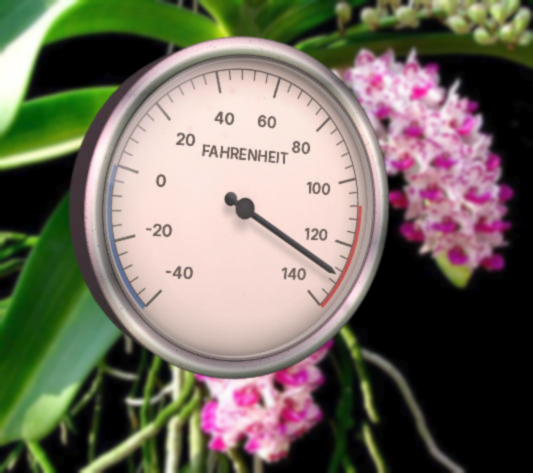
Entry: 130 °F
